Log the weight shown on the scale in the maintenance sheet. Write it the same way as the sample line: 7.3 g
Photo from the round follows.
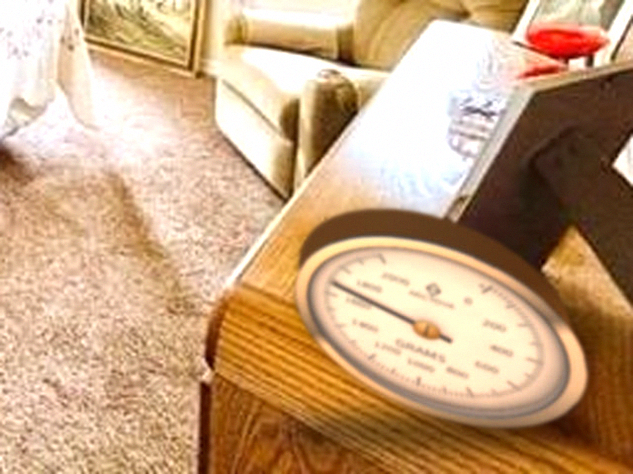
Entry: 1700 g
